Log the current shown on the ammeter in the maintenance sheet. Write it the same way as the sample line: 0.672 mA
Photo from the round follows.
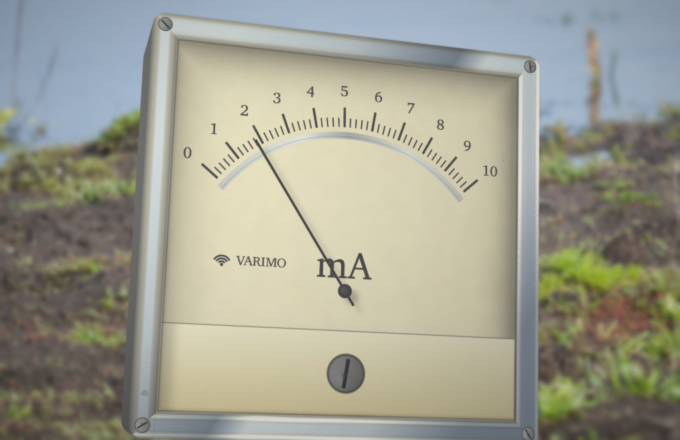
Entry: 1.8 mA
